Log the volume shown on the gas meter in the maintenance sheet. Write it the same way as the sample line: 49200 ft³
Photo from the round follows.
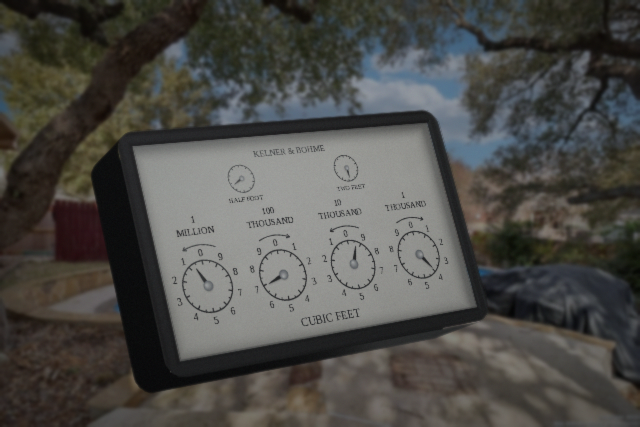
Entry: 69400 ft³
